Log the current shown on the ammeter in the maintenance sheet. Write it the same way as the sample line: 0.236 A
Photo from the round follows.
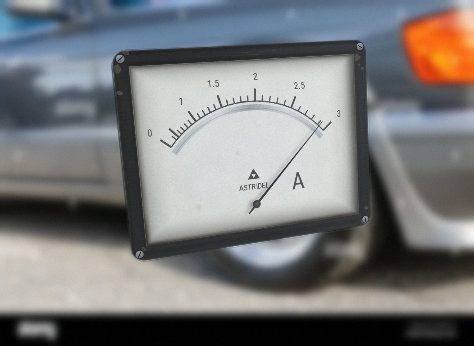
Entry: 2.9 A
